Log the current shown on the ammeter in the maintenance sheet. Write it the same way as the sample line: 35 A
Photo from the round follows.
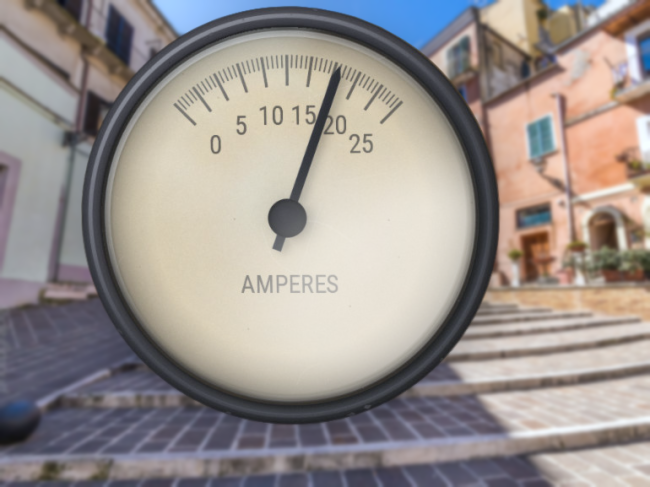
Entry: 18 A
